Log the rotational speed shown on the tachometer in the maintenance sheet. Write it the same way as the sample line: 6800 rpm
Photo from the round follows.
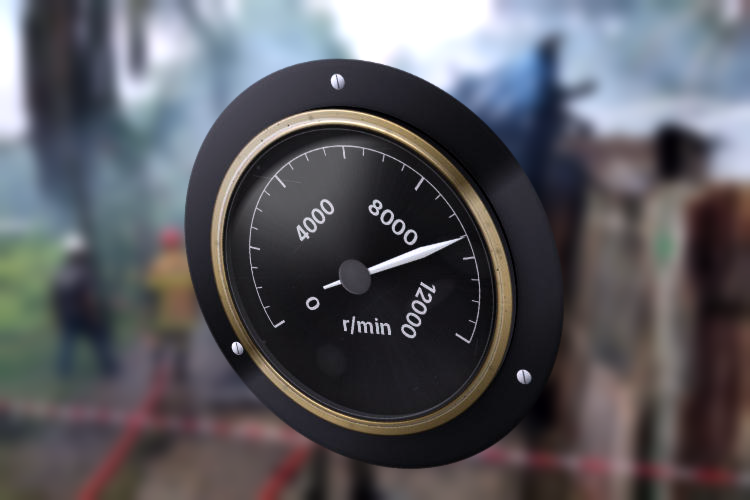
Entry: 9500 rpm
